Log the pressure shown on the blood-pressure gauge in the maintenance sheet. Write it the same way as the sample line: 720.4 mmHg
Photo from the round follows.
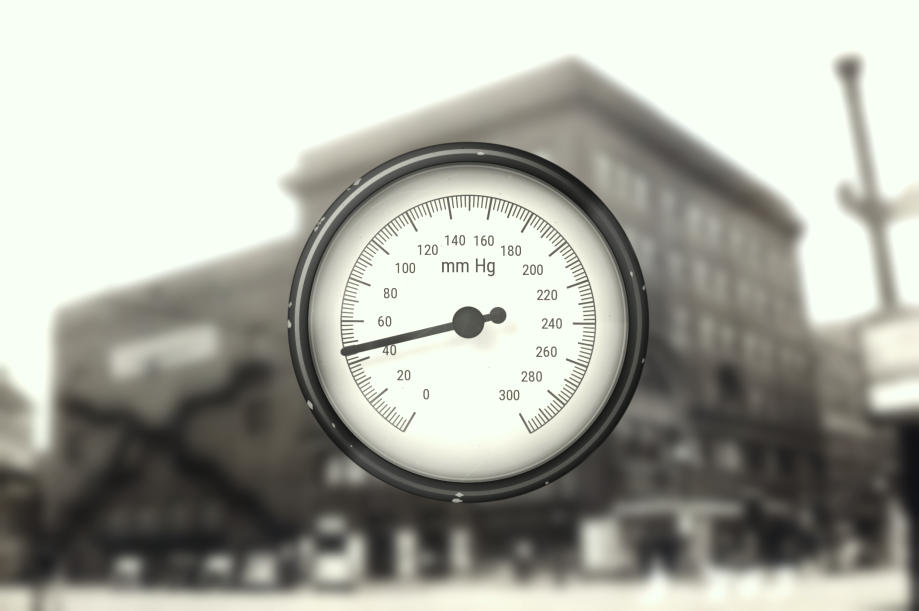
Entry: 46 mmHg
